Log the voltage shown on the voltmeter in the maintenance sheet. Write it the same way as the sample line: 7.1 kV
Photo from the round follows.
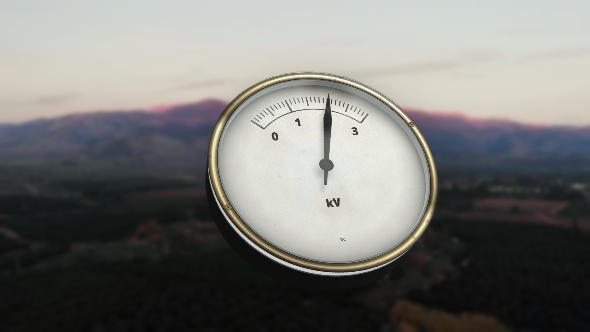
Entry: 2 kV
